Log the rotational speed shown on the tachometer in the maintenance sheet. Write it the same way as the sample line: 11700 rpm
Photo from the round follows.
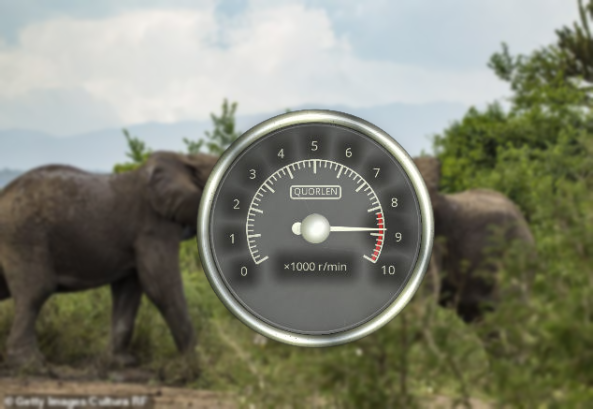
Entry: 8800 rpm
